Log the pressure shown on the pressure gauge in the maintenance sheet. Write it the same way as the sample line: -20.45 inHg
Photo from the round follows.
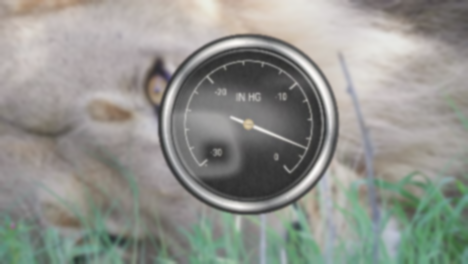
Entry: -3 inHg
